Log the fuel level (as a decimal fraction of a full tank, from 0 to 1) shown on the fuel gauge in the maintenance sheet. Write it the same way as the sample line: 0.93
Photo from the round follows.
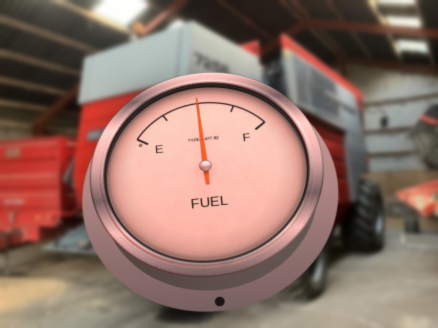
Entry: 0.5
